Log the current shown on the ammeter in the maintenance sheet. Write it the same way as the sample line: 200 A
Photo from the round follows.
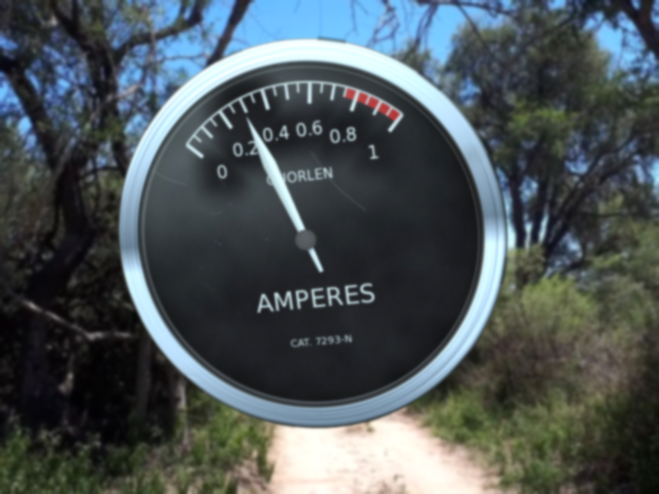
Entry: 0.3 A
